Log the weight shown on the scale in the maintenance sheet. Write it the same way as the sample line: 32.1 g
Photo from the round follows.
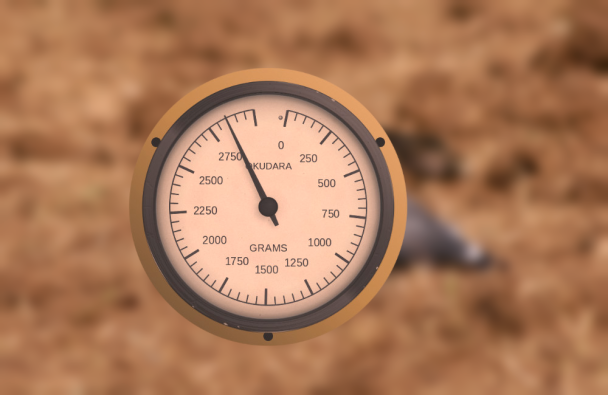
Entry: 2850 g
